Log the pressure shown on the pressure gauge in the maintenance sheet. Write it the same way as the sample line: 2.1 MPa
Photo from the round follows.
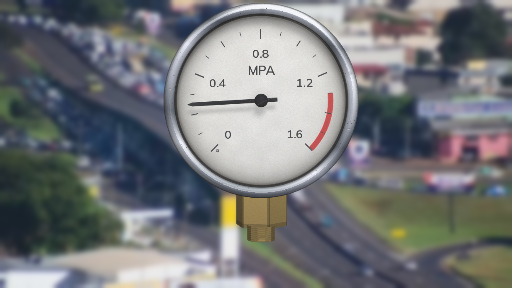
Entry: 0.25 MPa
